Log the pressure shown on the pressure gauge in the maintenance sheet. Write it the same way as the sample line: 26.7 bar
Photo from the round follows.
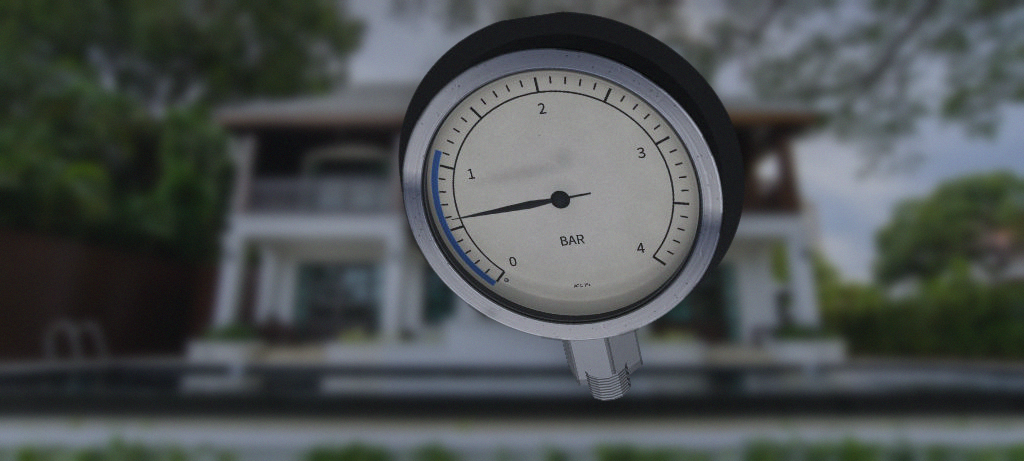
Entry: 0.6 bar
